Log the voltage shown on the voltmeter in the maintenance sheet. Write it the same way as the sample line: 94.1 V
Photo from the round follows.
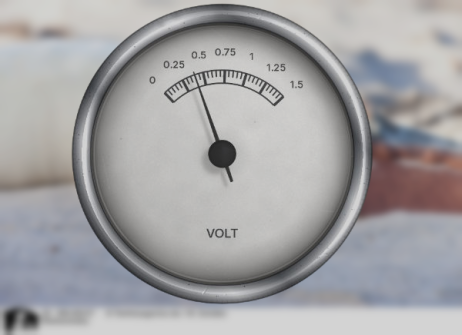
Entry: 0.4 V
